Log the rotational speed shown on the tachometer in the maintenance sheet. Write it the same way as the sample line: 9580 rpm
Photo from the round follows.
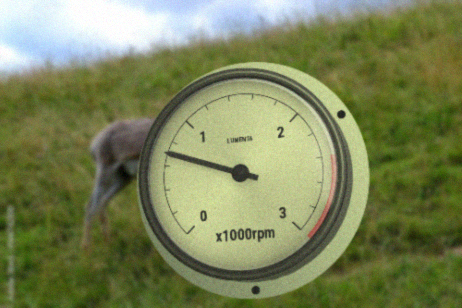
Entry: 700 rpm
